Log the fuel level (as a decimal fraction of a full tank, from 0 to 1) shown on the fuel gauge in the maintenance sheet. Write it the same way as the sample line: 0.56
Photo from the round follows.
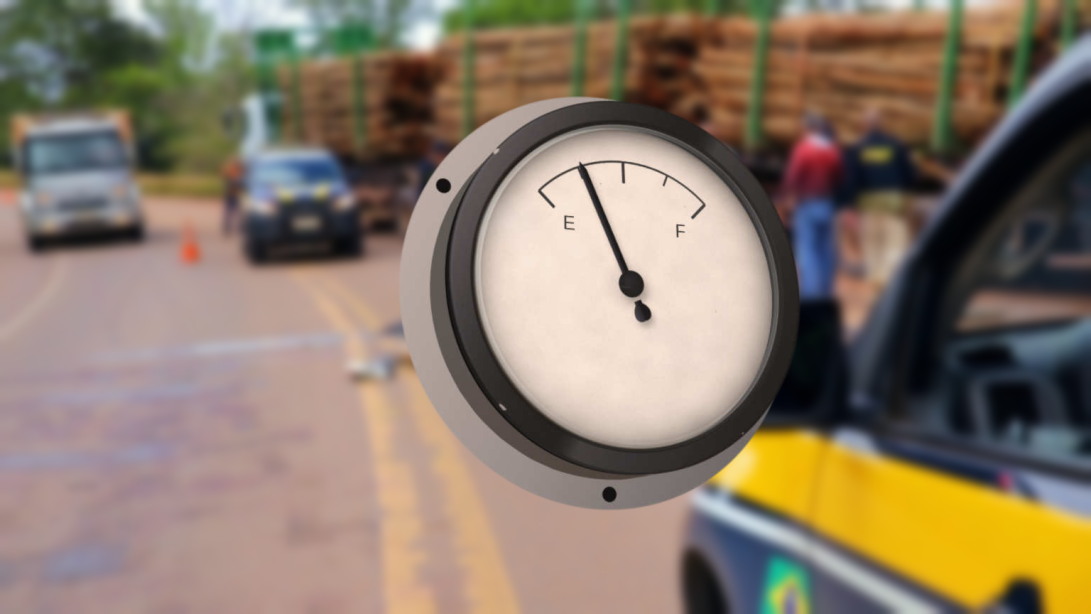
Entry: 0.25
